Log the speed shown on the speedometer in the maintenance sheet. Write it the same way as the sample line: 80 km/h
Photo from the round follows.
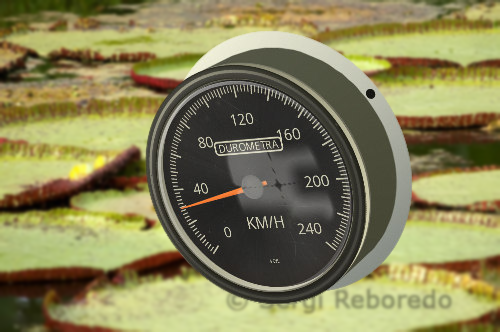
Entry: 30 km/h
